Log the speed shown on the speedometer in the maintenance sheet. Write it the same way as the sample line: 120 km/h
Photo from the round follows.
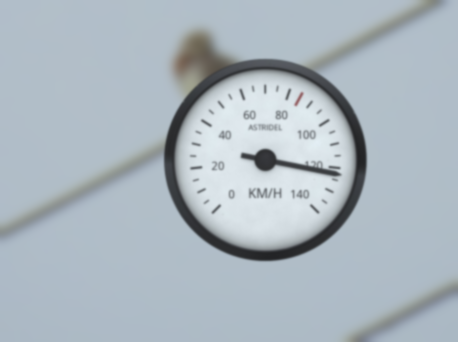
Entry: 122.5 km/h
